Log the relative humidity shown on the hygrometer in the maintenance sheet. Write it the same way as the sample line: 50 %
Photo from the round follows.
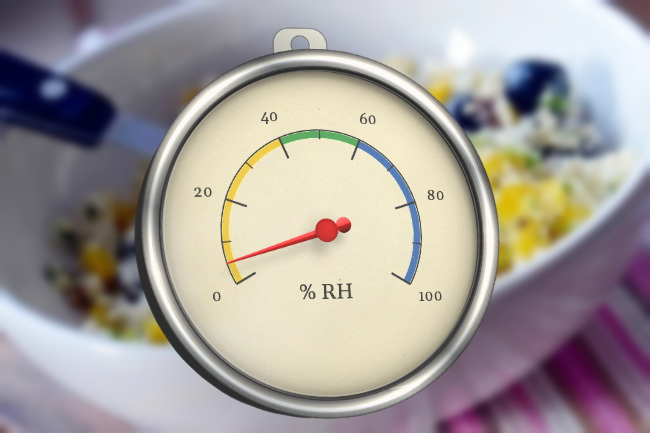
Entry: 5 %
